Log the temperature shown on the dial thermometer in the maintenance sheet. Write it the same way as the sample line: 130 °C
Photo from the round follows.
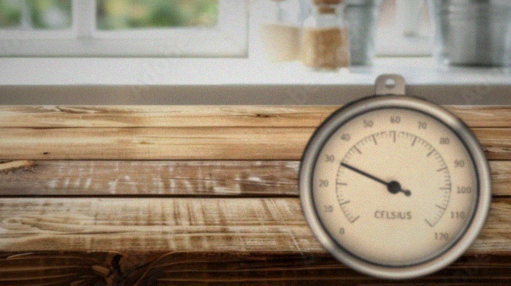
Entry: 30 °C
